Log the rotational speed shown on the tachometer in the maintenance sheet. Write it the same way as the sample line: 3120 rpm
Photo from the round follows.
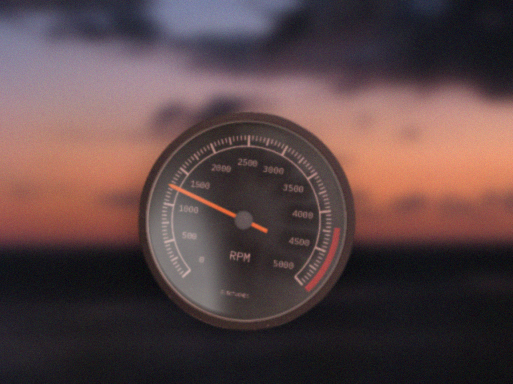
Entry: 1250 rpm
